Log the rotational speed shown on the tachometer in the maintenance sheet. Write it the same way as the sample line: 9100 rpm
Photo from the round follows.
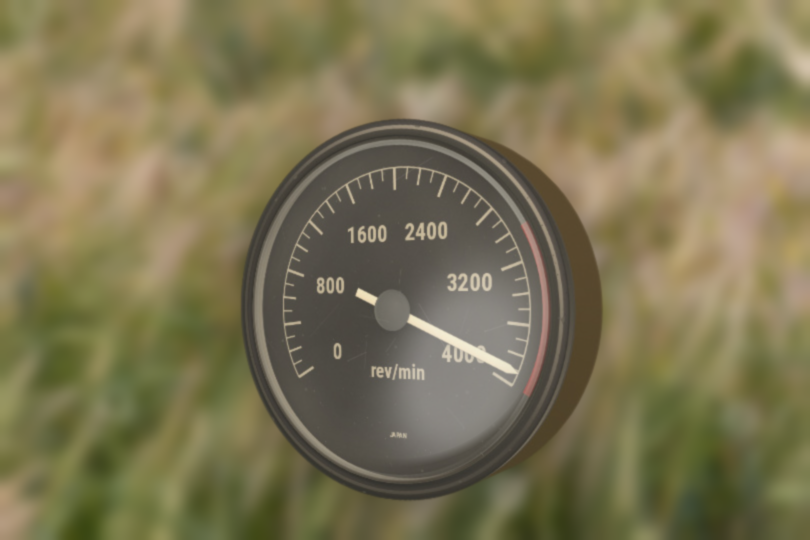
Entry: 3900 rpm
